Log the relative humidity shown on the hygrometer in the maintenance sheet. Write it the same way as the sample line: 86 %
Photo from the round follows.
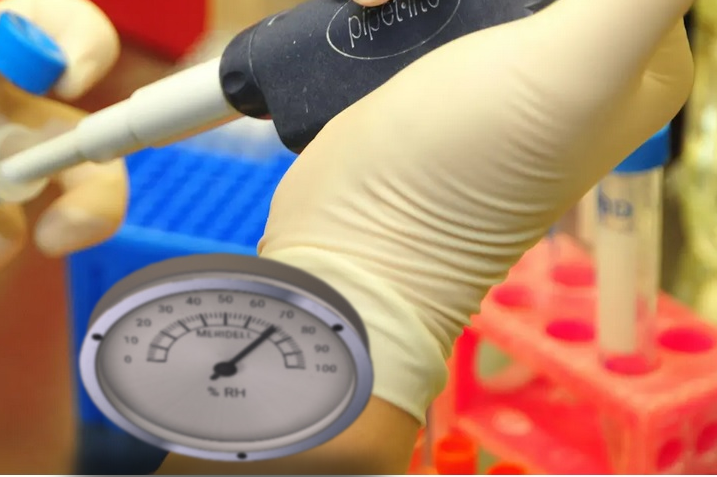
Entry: 70 %
